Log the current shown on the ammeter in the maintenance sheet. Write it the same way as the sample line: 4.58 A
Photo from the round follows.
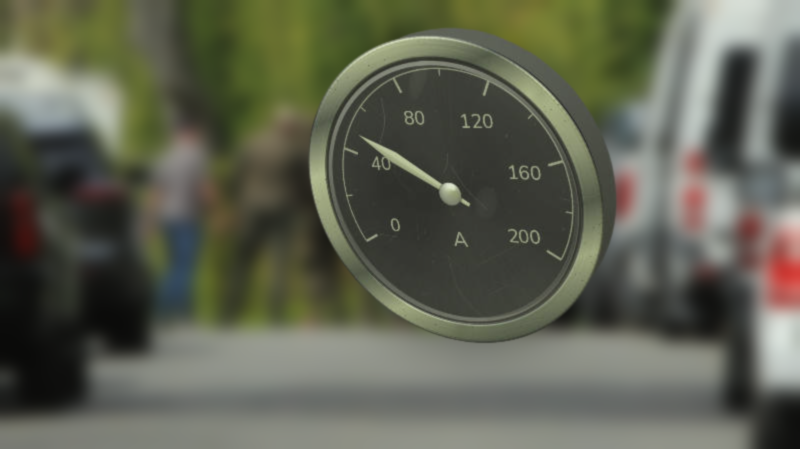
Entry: 50 A
